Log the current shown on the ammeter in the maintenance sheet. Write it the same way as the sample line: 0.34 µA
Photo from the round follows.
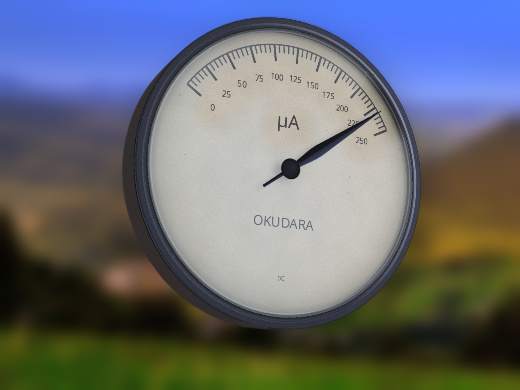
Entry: 230 µA
